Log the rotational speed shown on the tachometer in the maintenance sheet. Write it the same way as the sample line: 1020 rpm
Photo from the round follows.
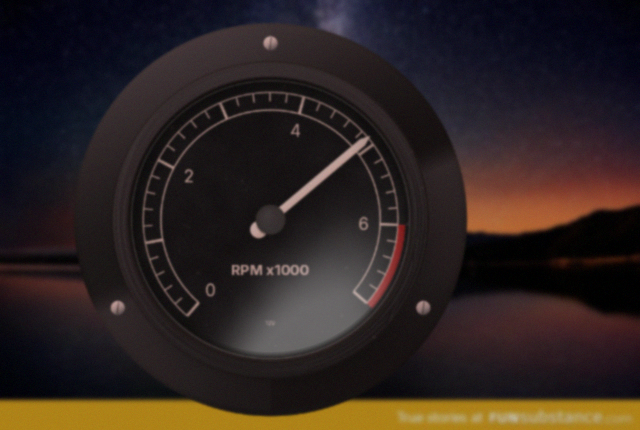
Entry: 4900 rpm
